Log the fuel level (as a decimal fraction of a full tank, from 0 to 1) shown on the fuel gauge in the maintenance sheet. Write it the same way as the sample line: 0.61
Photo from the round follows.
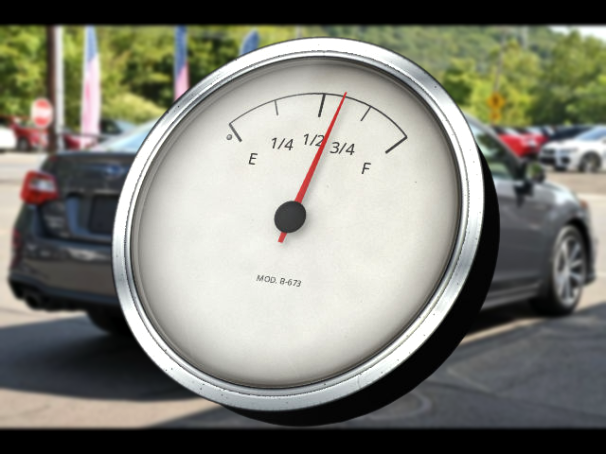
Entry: 0.625
